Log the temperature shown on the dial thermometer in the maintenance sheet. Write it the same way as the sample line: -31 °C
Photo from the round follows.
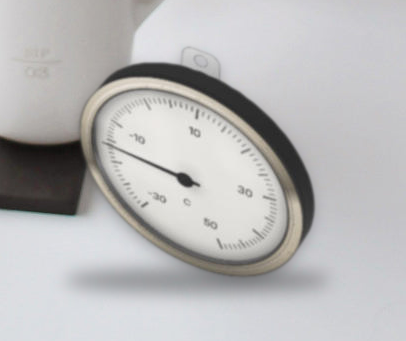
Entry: -15 °C
